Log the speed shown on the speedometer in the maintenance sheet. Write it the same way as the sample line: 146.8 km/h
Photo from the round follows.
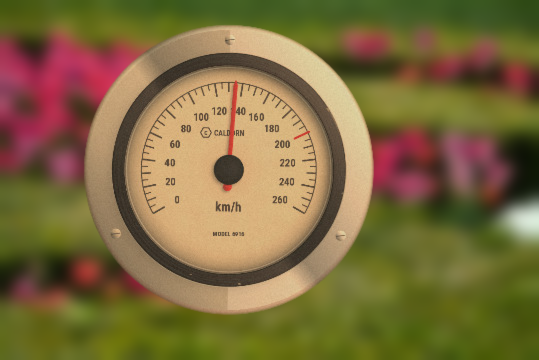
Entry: 135 km/h
